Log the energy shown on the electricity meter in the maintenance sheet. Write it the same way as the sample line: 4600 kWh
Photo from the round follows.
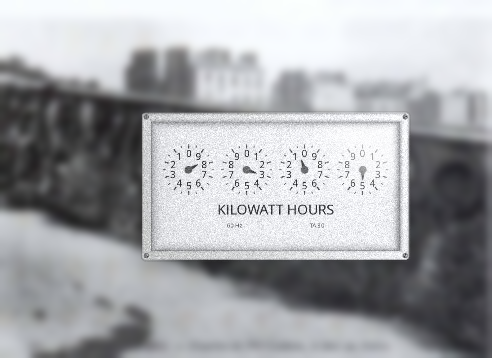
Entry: 8305 kWh
